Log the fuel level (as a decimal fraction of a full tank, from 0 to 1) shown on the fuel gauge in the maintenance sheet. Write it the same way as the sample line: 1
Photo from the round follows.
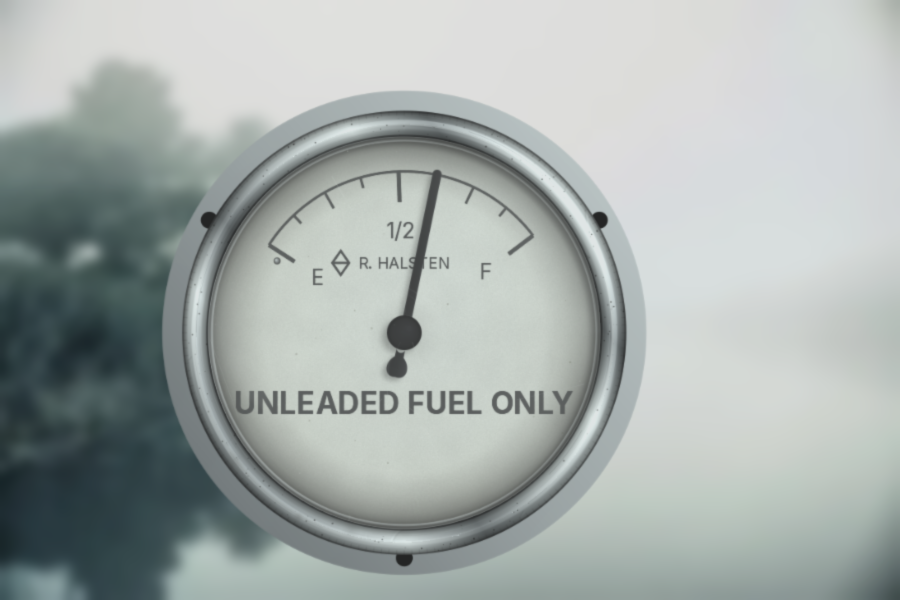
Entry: 0.625
